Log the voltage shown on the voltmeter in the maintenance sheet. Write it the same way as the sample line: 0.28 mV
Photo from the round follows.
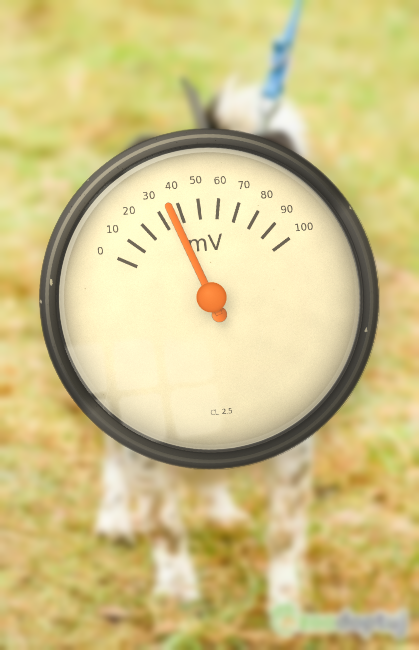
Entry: 35 mV
